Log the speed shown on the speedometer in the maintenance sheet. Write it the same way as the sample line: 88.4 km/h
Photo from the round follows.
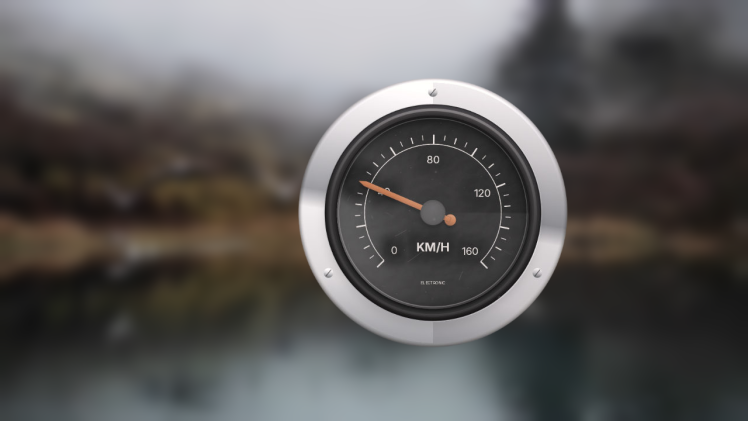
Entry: 40 km/h
